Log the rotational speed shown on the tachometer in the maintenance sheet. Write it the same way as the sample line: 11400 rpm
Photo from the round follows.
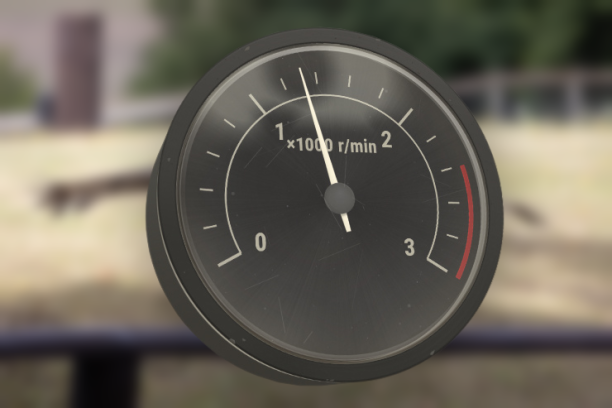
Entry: 1300 rpm
